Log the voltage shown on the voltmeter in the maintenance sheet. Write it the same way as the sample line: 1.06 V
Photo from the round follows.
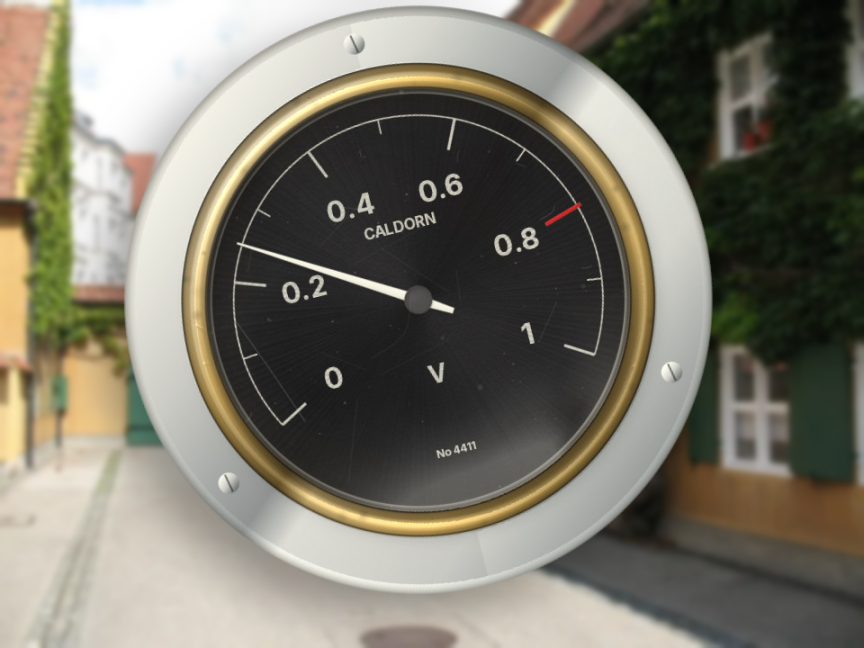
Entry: 0.25 V
